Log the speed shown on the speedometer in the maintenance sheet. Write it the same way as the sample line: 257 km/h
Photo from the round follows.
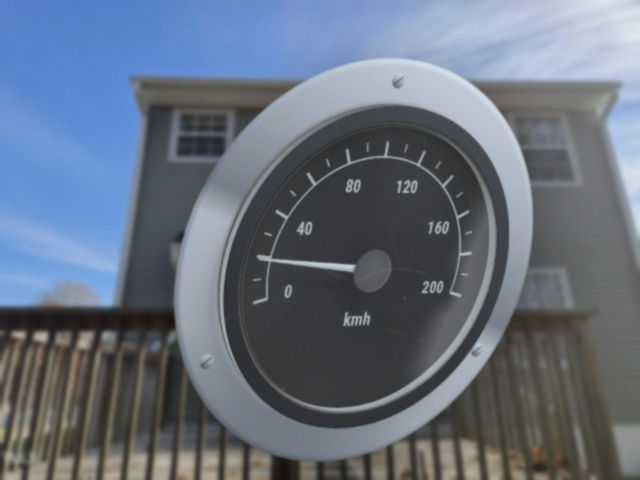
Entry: 20 km/h
